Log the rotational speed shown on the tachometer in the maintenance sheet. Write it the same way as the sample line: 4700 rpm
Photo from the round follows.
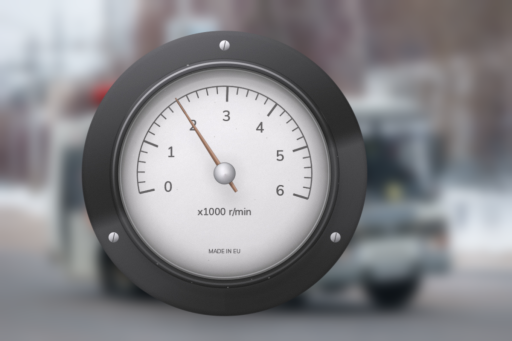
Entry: 2000 rpm
